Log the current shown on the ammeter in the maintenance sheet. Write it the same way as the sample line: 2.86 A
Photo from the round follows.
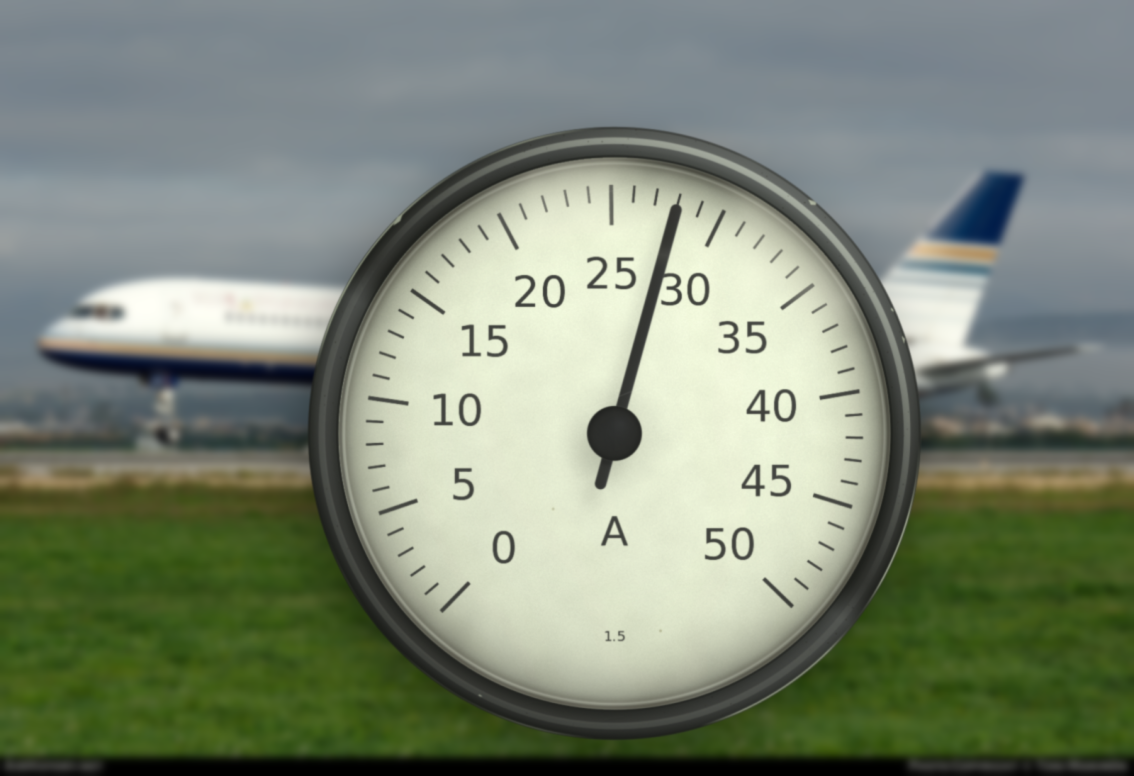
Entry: 28 A
